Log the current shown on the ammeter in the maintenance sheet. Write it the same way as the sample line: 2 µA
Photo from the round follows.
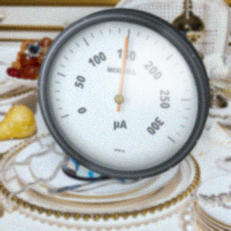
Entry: 150 µA
